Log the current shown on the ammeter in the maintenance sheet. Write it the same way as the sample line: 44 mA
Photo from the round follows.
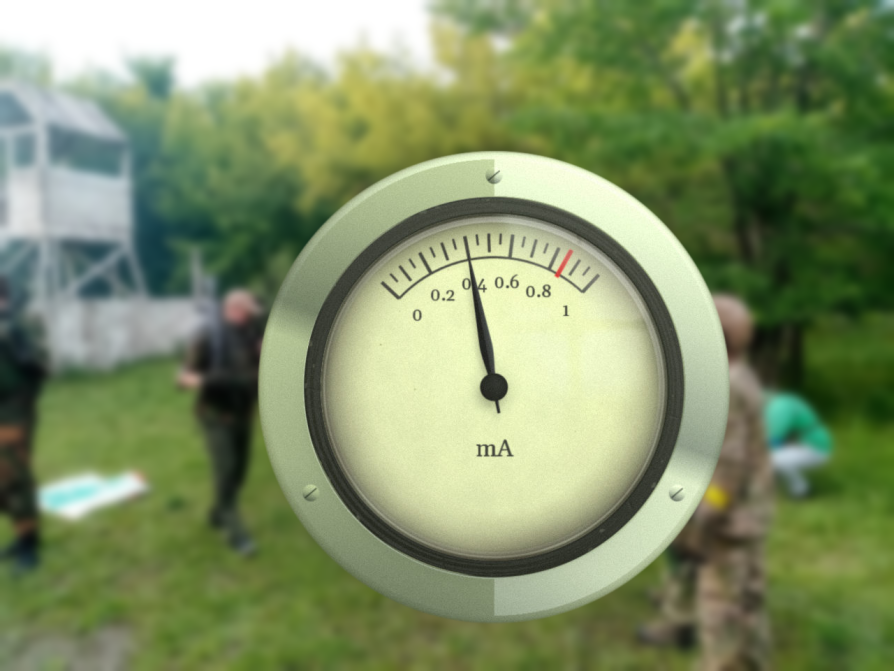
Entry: 0.4 mA
